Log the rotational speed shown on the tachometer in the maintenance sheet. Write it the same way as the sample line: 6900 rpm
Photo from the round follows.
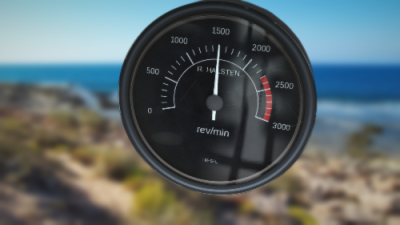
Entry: 1500 rpm
